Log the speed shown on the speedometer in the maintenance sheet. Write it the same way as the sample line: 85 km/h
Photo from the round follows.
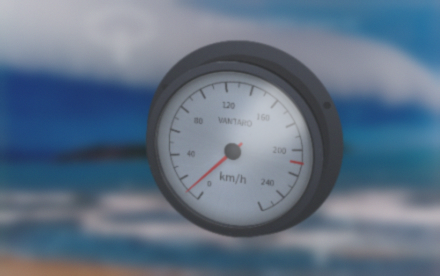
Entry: 10 km/h
